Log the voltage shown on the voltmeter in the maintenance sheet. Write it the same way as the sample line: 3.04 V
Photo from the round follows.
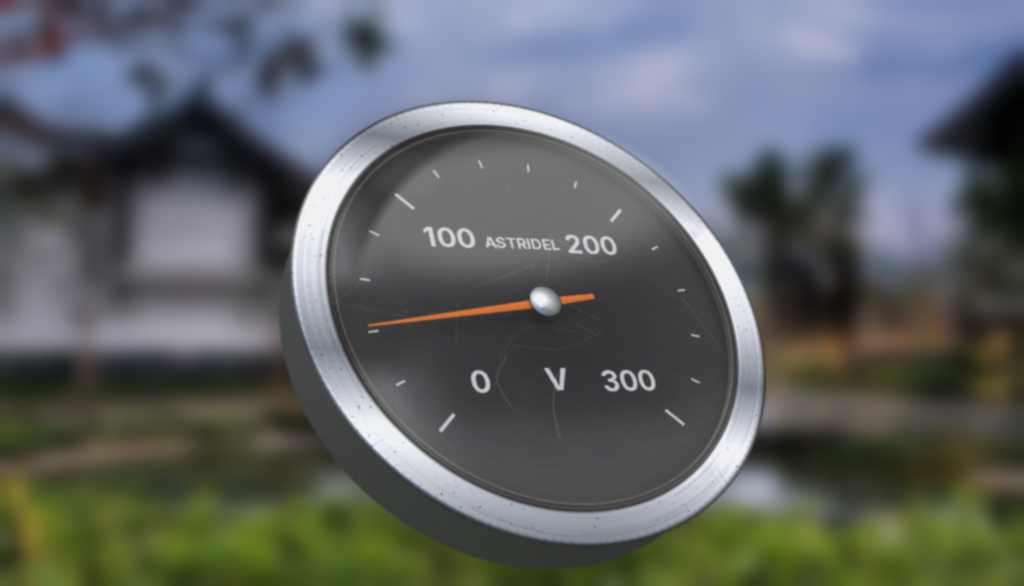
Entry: 40 V
